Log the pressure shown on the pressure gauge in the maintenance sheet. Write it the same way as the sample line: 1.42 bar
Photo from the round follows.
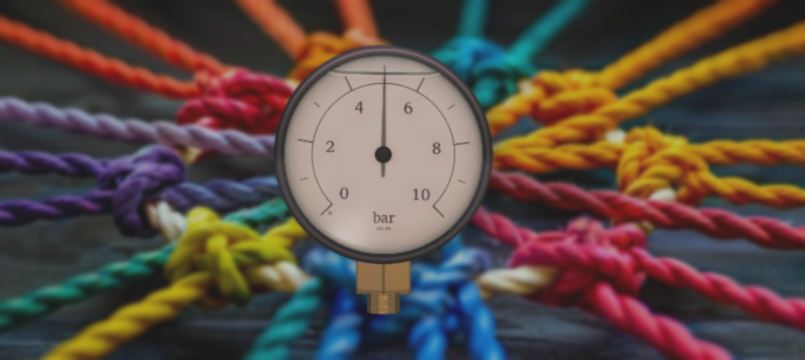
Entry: 5 bar
